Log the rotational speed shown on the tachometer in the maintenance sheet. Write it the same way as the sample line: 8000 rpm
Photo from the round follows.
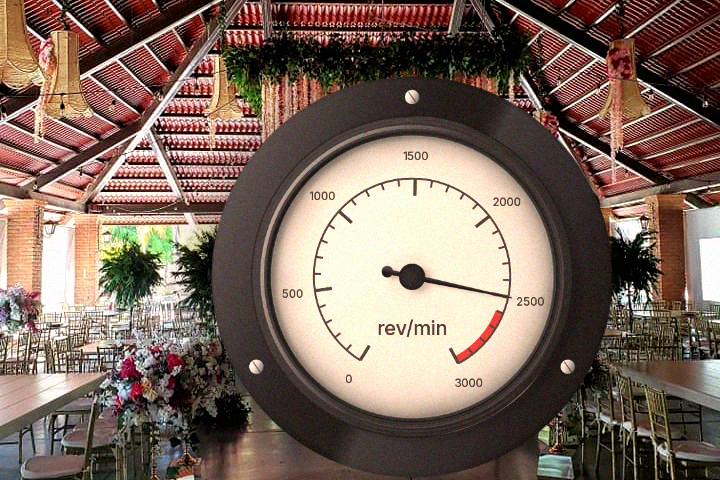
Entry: 2500 rpm
